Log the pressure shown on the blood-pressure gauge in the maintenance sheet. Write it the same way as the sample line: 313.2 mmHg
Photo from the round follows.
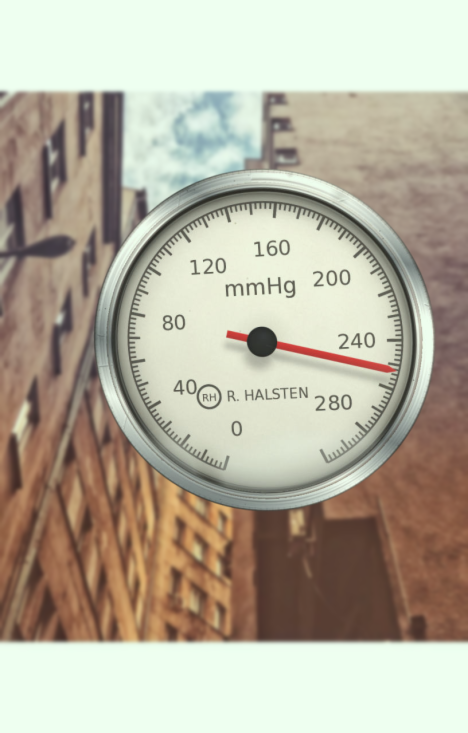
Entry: 252 mmHg
